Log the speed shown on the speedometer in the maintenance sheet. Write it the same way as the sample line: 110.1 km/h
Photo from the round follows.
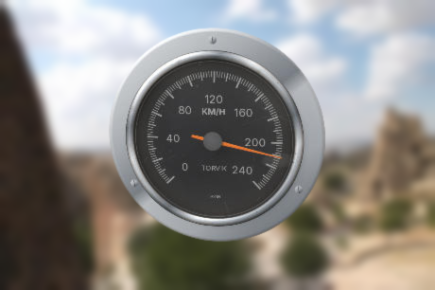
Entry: 210 km/h
